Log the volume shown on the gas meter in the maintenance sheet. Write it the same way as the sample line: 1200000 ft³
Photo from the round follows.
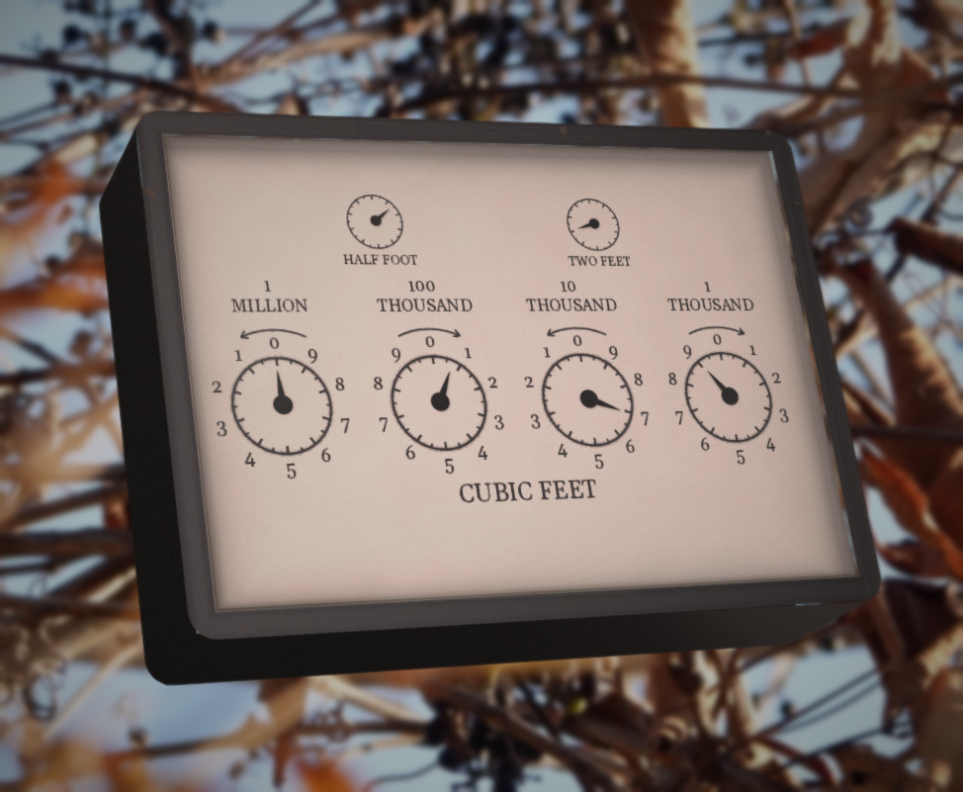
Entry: 6900 ft³
